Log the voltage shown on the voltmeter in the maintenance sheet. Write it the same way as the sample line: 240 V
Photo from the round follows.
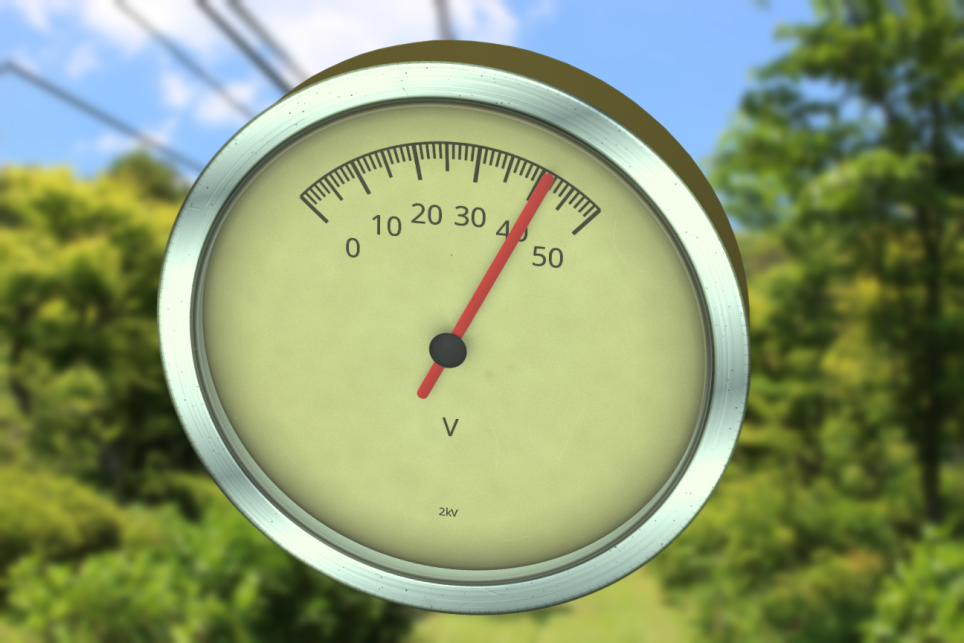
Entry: 41 V
